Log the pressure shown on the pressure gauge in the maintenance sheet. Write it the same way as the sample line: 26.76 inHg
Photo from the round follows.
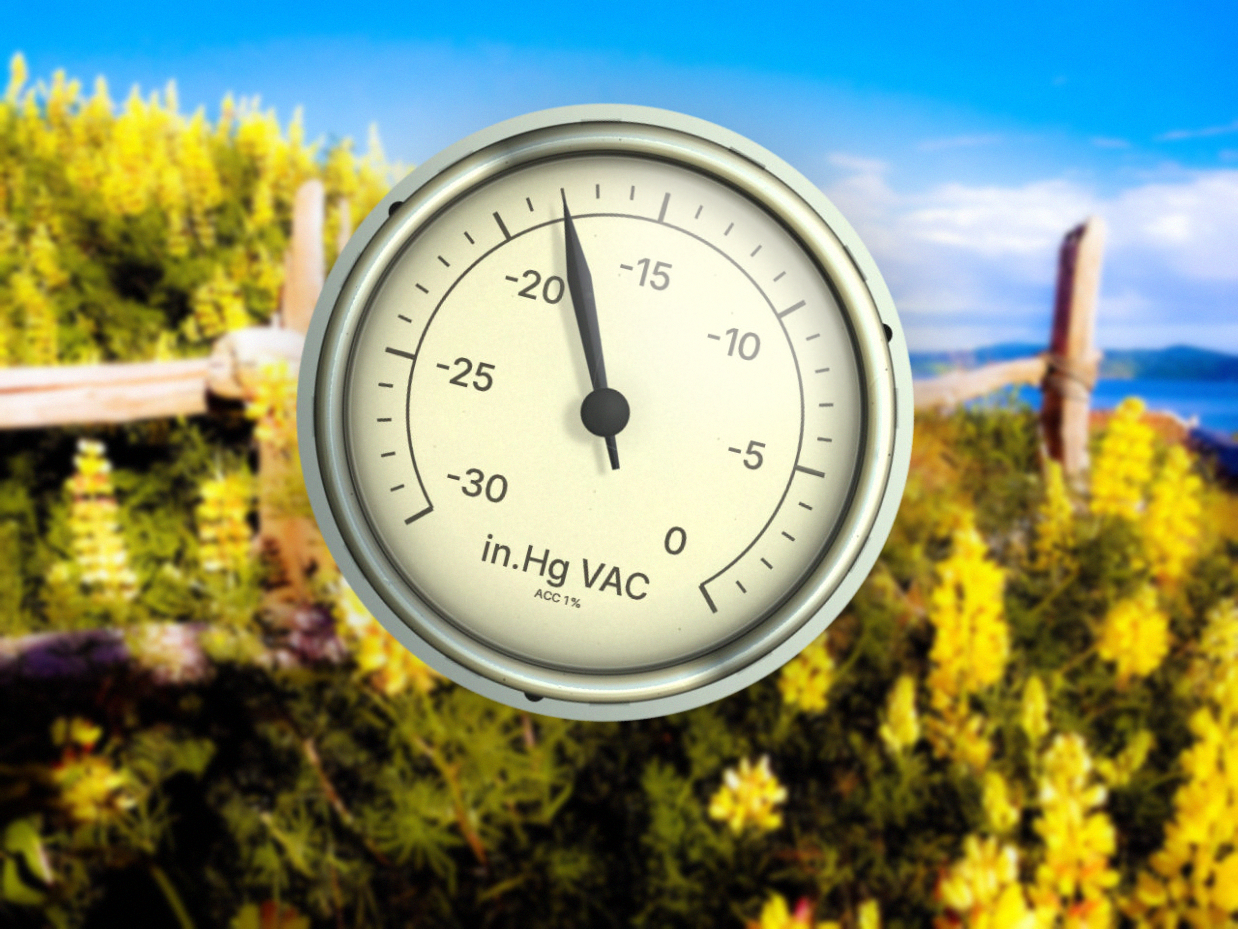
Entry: -18 inHg
